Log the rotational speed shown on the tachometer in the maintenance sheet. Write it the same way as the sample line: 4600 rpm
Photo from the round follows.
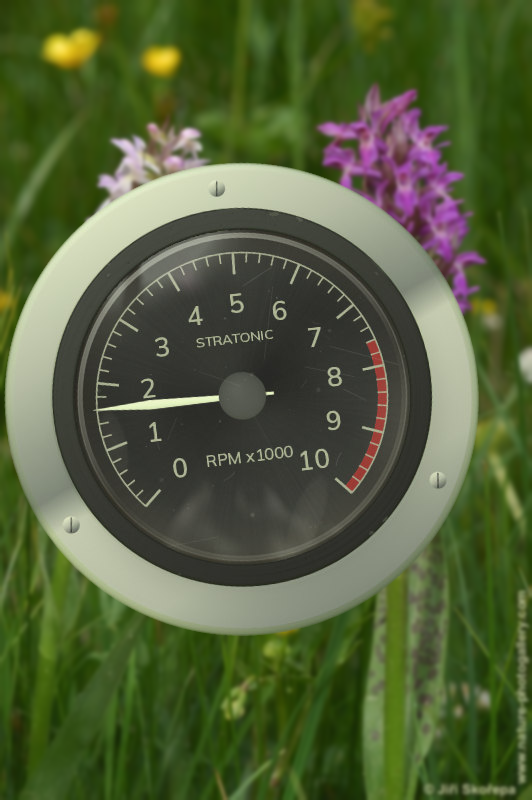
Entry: 1600 rpm
